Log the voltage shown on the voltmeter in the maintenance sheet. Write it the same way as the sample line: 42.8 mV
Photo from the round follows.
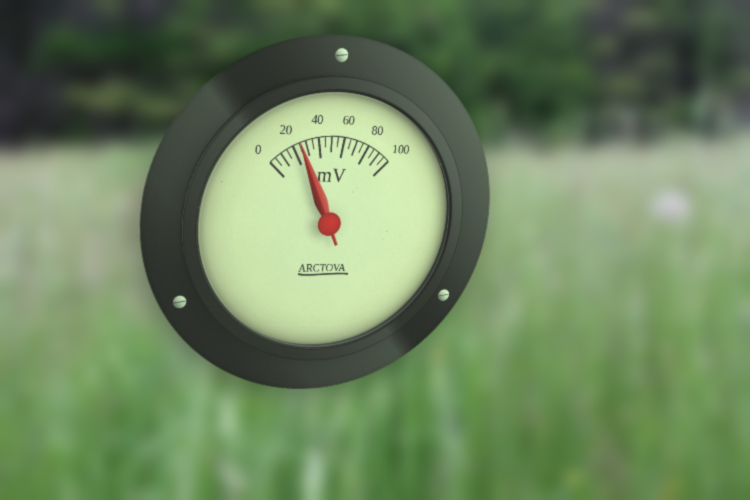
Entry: 25 mV
